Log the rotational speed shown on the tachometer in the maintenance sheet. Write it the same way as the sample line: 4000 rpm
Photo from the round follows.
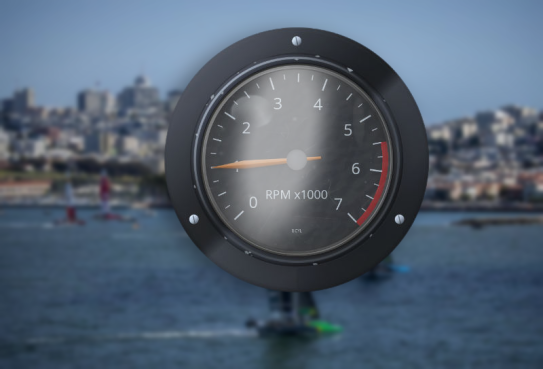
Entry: 1000 rpm
